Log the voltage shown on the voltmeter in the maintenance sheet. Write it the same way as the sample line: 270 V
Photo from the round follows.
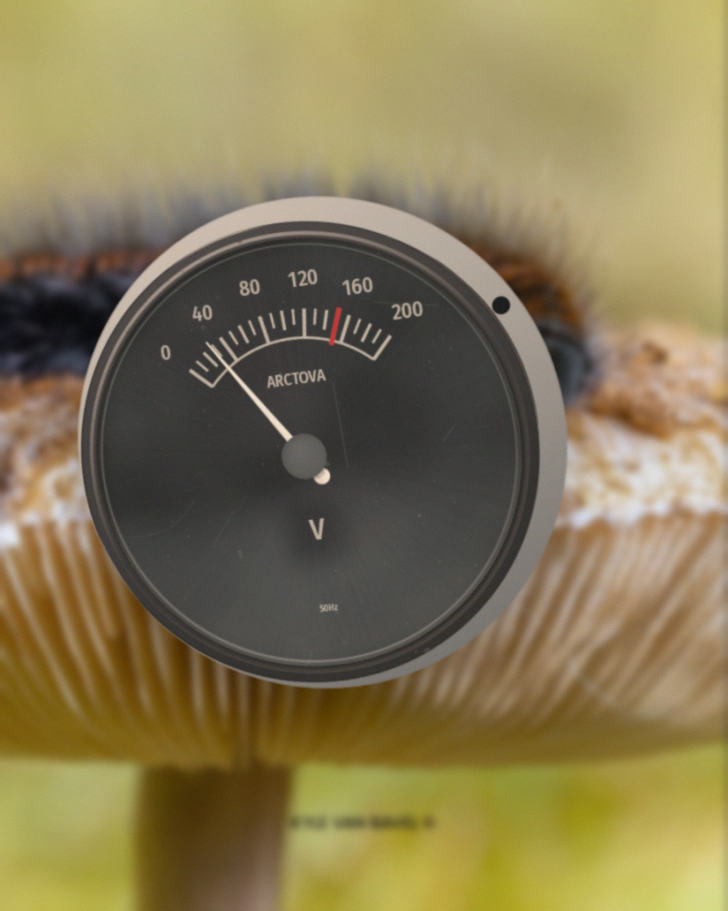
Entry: 30 V
